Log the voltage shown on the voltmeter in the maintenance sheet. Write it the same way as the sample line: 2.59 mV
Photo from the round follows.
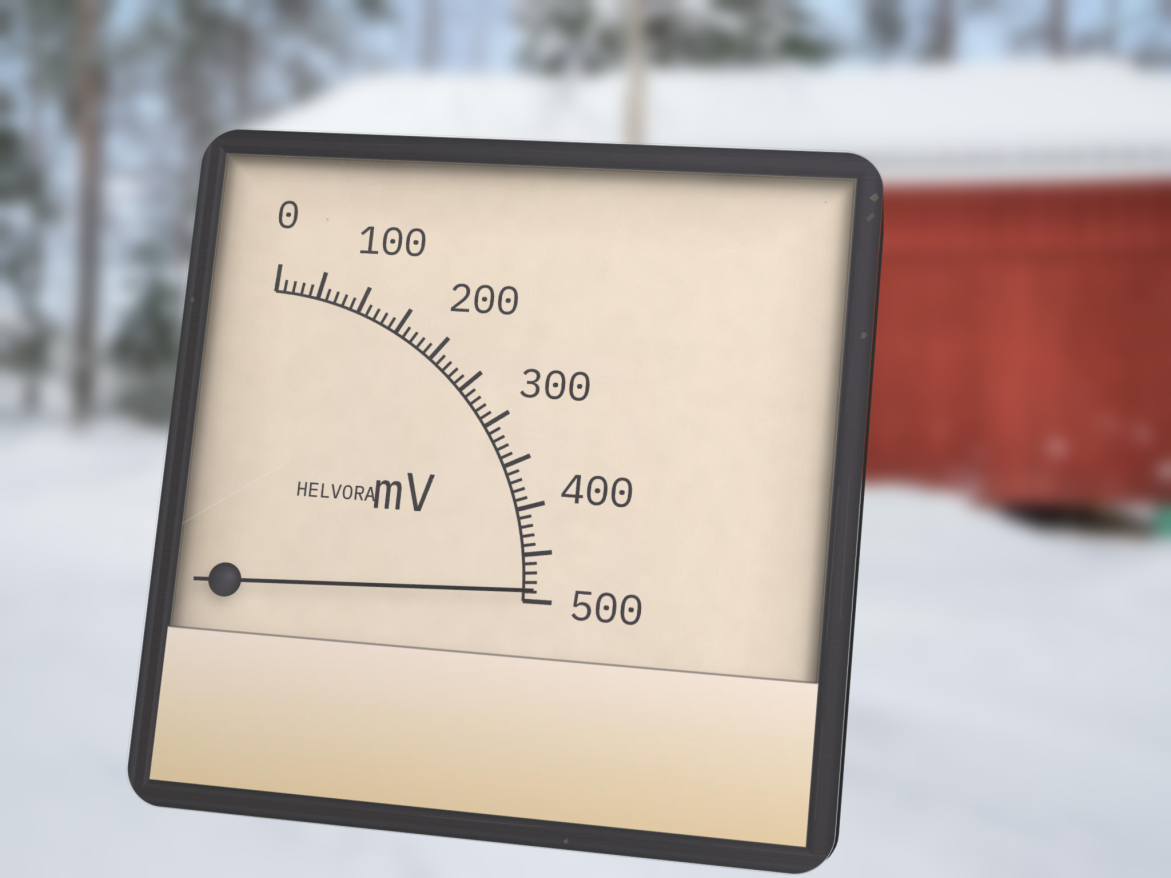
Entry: 490 mV
